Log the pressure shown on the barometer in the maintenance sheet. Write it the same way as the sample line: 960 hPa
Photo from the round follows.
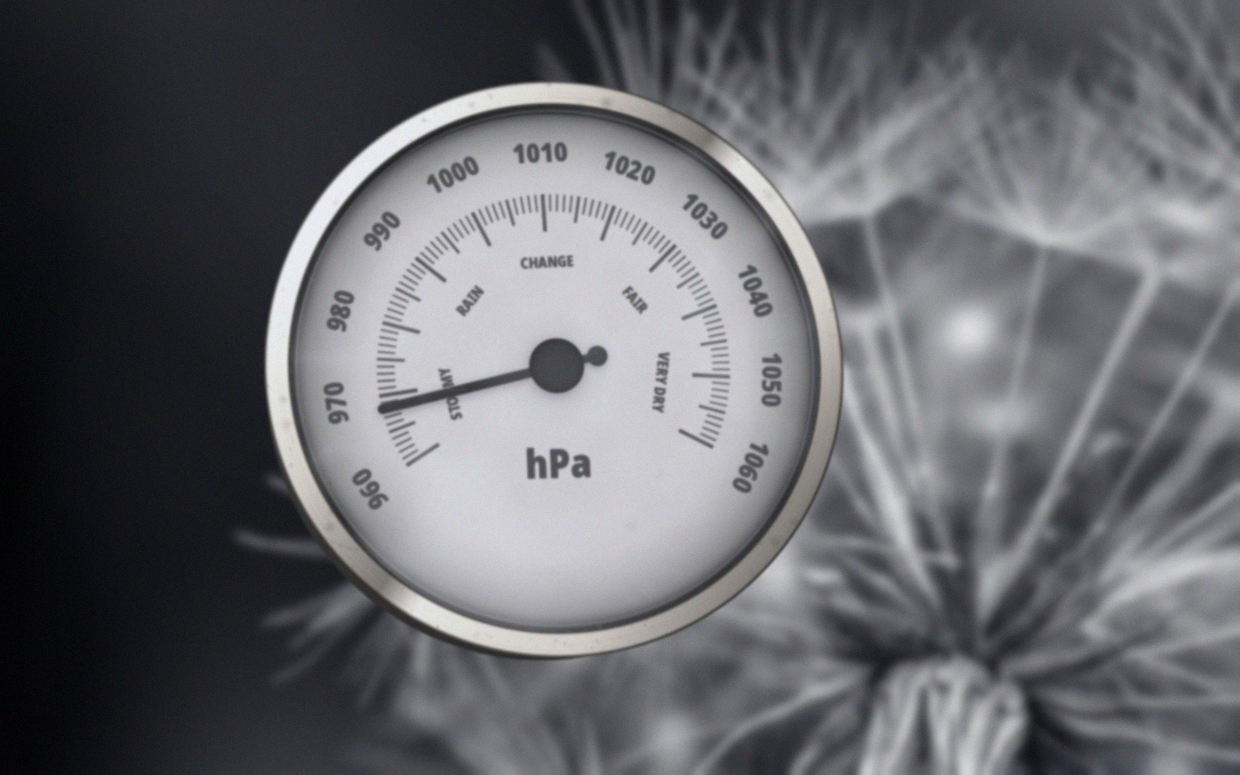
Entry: 968 hPa
